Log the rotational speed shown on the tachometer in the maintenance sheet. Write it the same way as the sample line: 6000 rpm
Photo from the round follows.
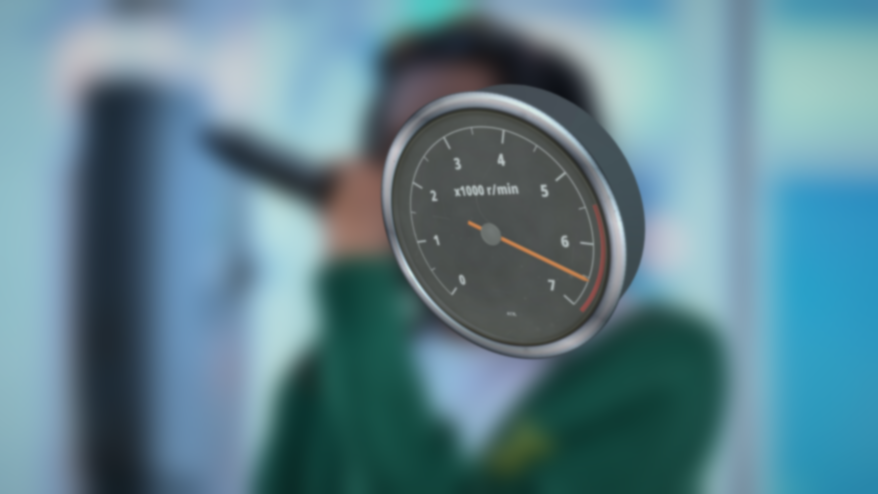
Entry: 6500 rpm
